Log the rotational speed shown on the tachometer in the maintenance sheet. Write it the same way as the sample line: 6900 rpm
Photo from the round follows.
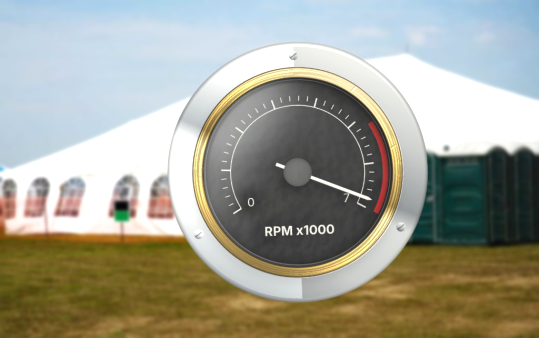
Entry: 6800 rpm
